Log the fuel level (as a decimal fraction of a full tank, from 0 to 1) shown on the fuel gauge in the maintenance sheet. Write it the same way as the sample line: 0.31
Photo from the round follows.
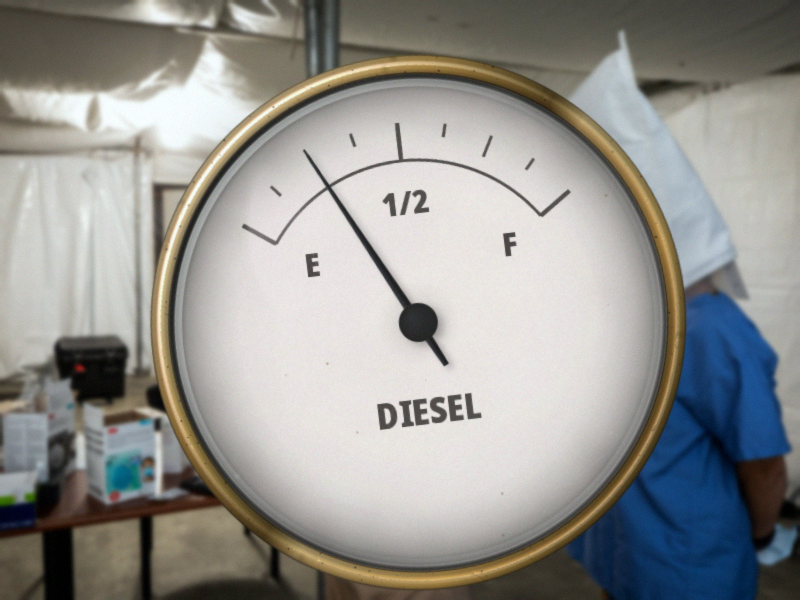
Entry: 0.25
